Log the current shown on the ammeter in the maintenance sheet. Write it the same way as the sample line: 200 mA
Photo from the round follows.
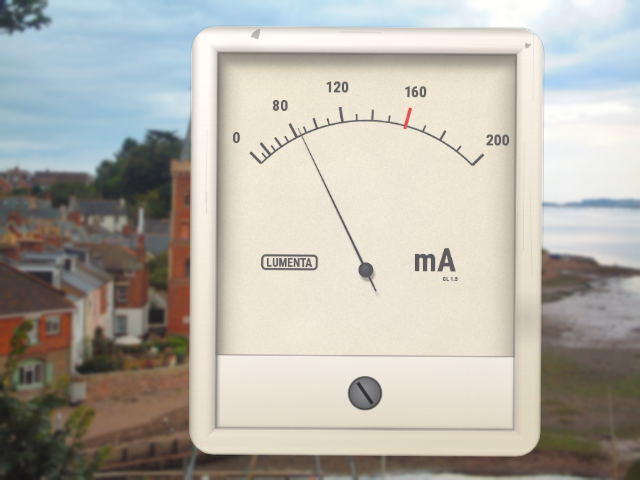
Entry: 85 mA
